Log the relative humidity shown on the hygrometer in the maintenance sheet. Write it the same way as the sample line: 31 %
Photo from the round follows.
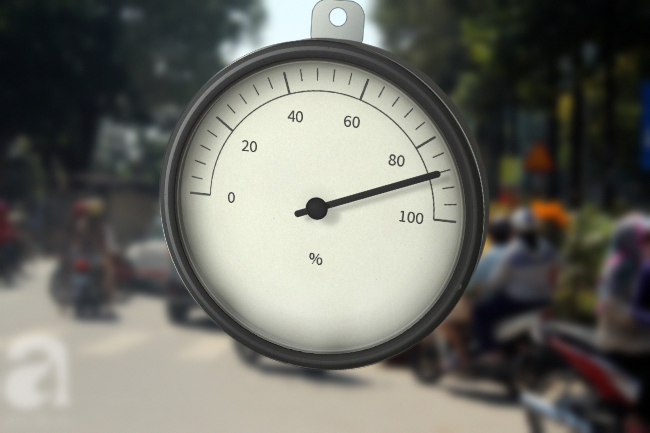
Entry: 88 %
